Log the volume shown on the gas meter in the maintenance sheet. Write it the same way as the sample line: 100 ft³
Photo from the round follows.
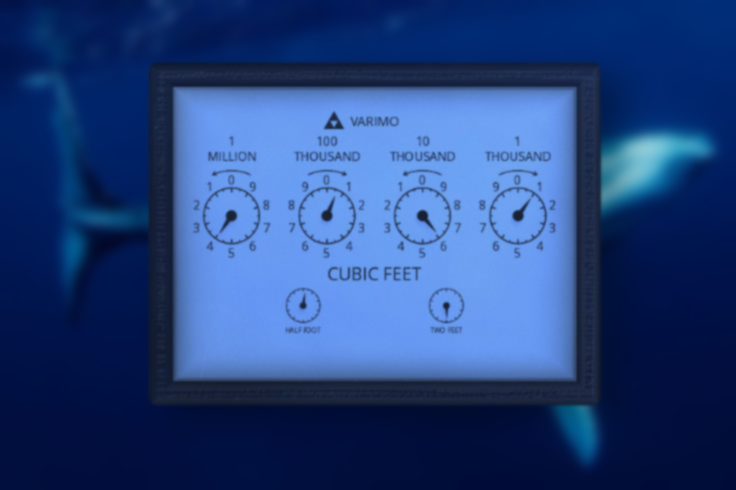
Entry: 406100 ft³
